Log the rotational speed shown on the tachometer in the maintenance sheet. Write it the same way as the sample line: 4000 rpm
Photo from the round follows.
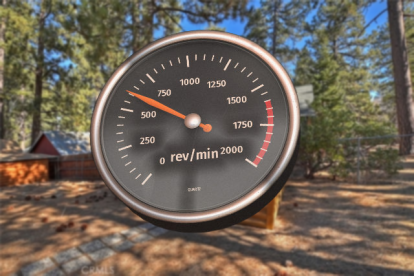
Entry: 600 rpm
